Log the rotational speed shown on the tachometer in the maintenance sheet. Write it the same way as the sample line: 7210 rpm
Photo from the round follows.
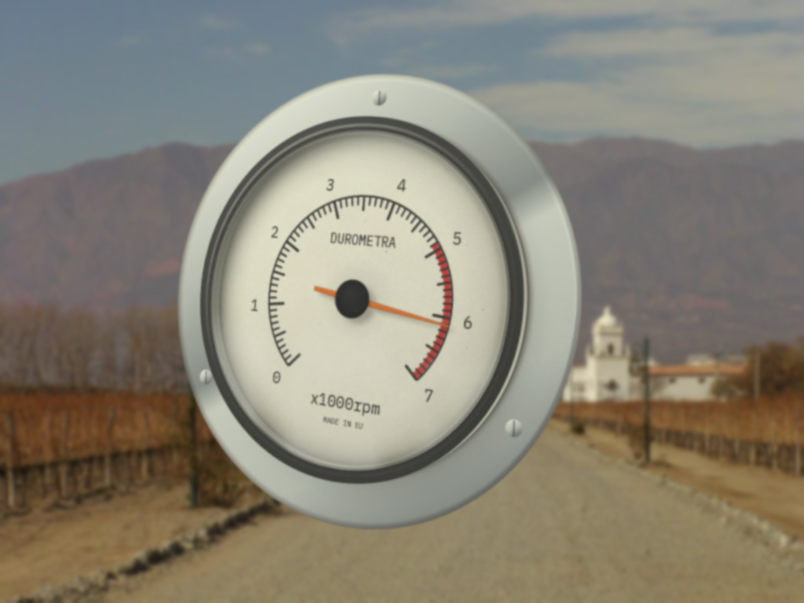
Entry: 6100 rpm
